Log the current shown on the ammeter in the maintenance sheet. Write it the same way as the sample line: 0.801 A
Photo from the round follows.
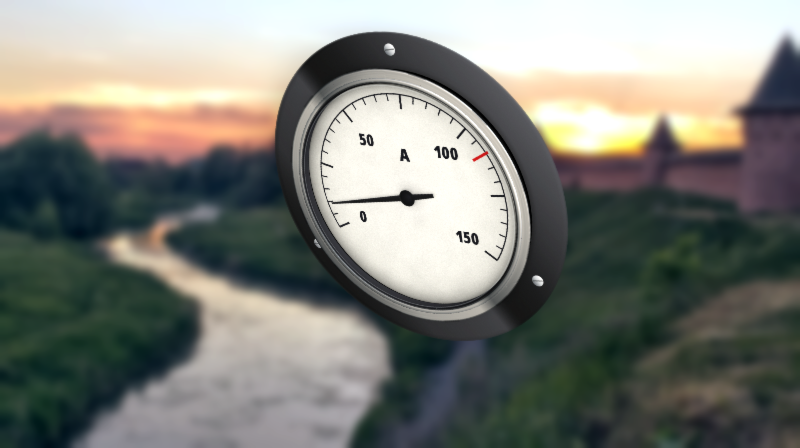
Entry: 10 A
